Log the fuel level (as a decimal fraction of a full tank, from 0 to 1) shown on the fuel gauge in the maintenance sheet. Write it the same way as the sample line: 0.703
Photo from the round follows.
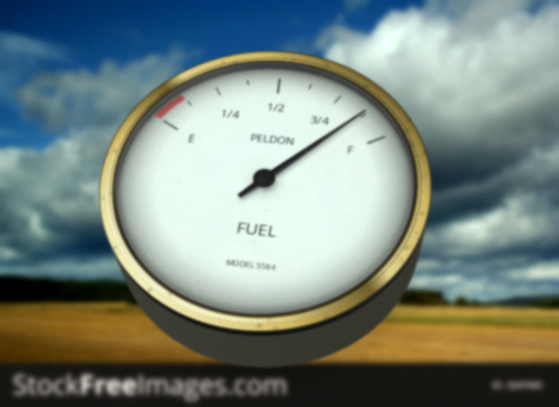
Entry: 0.875
